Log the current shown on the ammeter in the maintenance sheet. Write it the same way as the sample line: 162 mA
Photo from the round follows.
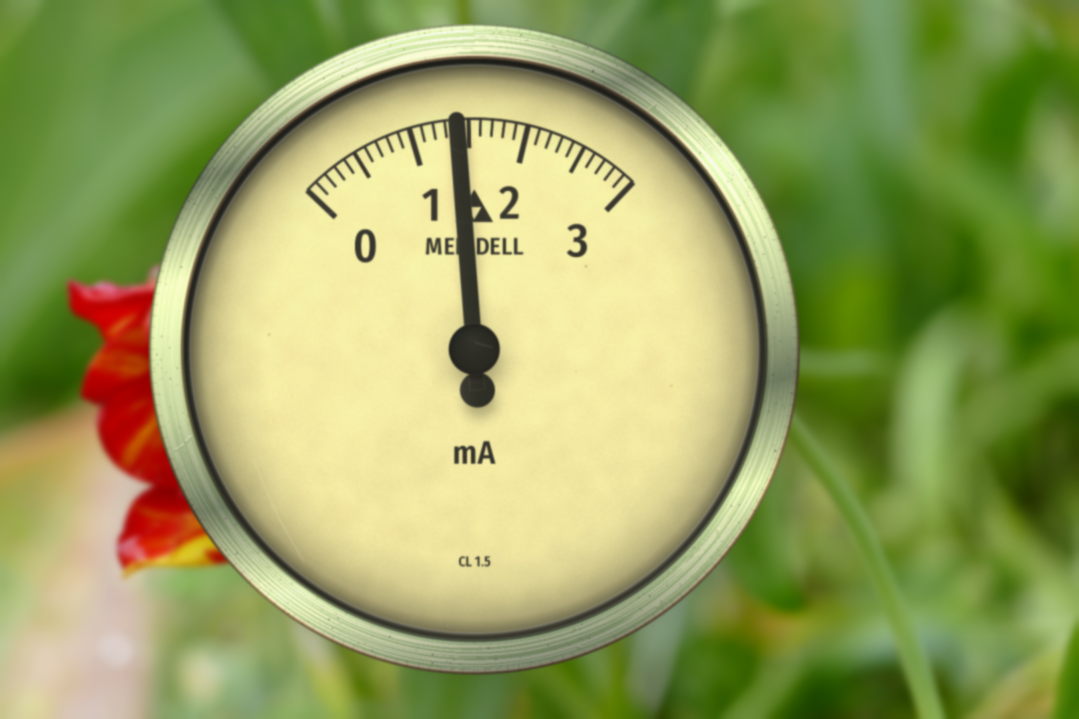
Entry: 1.4 mA
